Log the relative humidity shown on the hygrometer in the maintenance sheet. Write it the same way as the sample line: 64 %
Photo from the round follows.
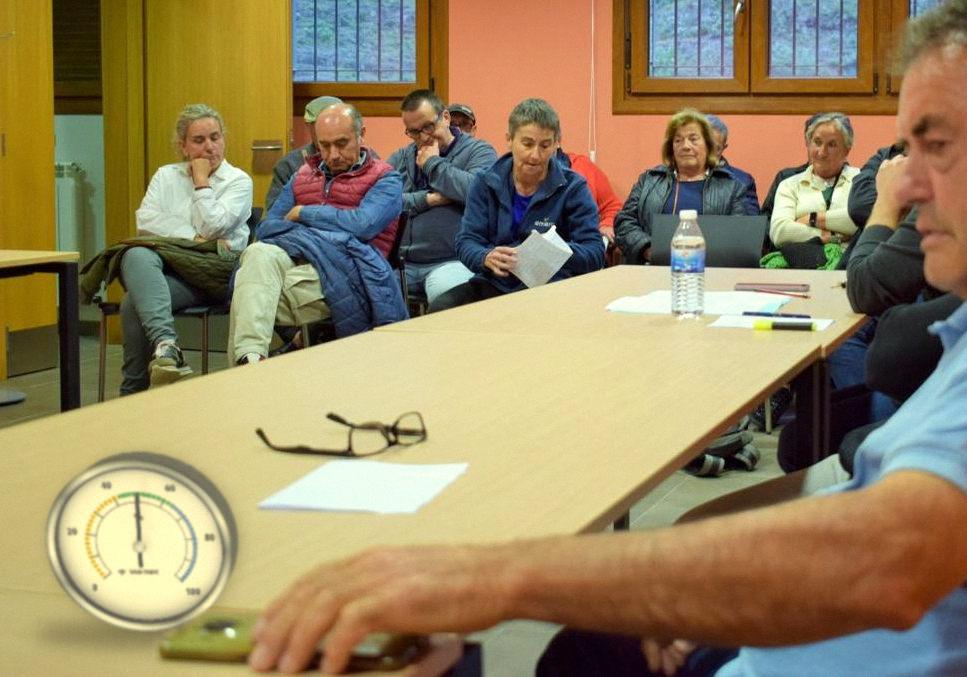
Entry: 50 %
